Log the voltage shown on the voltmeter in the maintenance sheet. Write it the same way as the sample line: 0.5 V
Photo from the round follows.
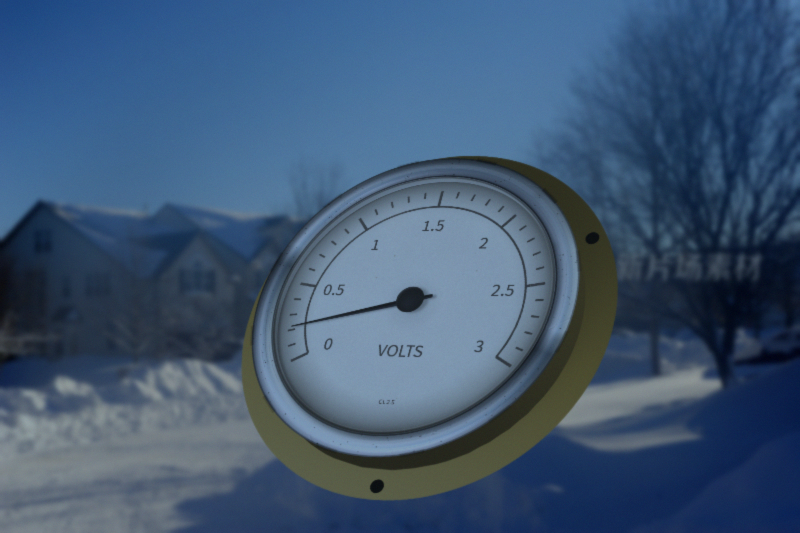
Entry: 0.2 V
